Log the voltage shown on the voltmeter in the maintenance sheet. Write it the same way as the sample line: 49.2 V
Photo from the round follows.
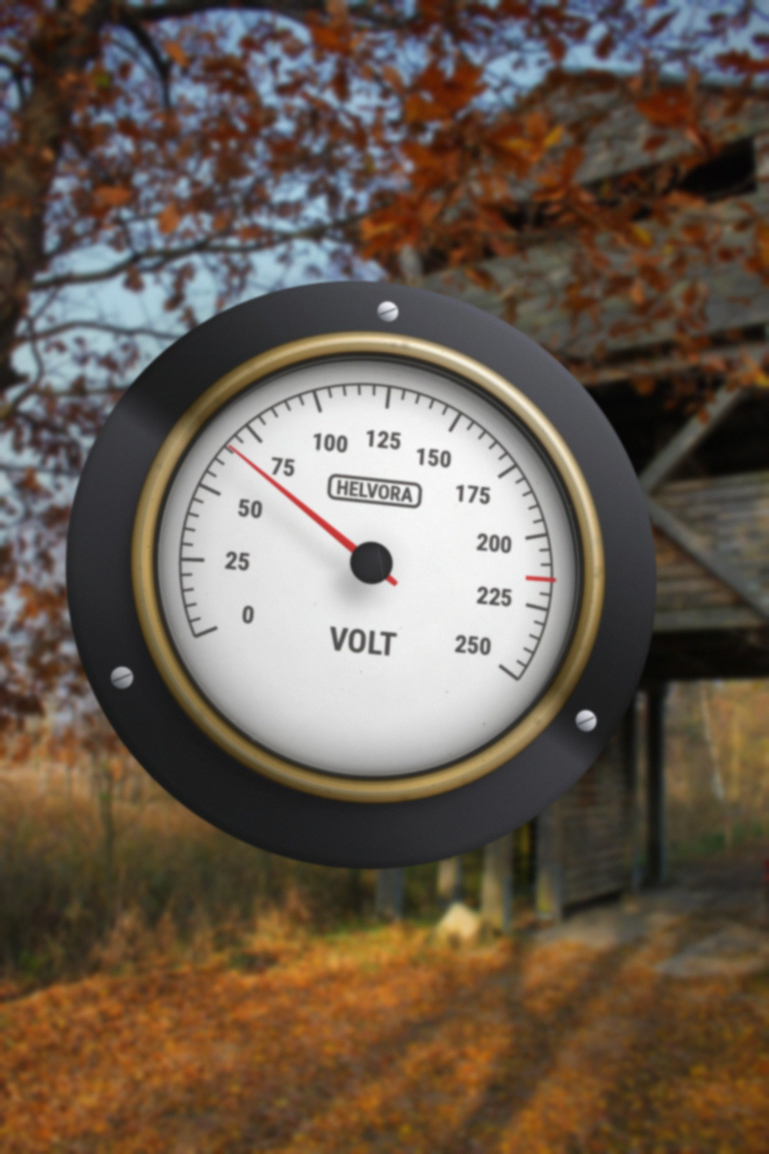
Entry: 65 V
